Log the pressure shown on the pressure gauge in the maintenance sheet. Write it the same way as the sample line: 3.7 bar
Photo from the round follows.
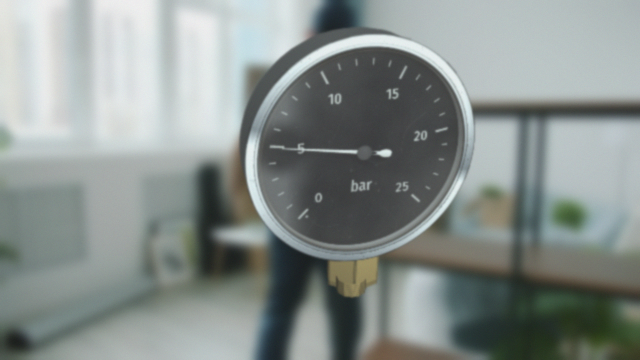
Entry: 5 bar
